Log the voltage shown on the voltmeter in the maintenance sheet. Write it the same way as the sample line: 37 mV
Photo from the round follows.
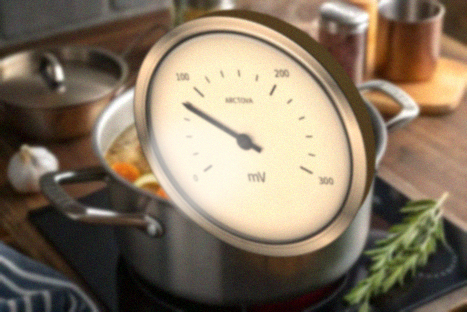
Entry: 80 mV
